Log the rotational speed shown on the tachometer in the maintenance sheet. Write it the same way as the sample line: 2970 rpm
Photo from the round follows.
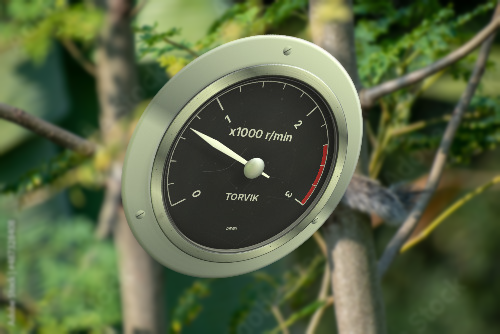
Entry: 700 rpm
